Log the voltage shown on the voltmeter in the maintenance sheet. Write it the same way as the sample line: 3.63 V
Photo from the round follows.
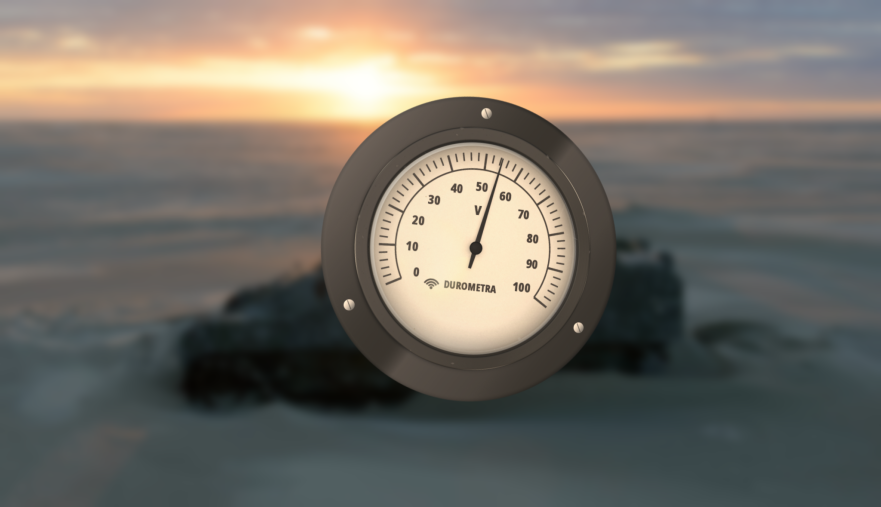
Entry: 54 V
